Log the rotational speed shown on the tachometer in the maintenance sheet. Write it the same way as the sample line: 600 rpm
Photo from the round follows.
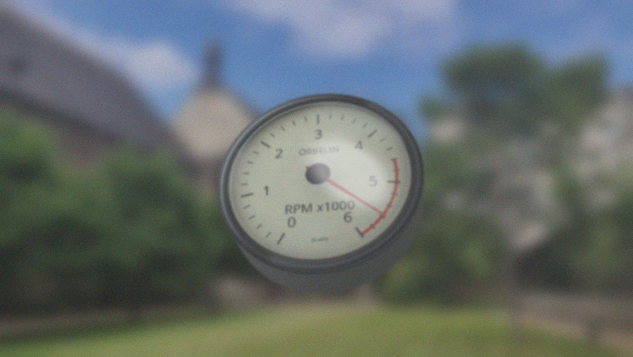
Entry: 5600 rpm
